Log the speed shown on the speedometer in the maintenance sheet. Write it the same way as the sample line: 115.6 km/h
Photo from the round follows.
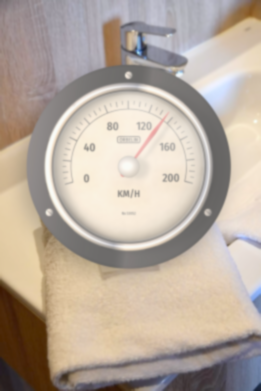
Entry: 135 km/h
